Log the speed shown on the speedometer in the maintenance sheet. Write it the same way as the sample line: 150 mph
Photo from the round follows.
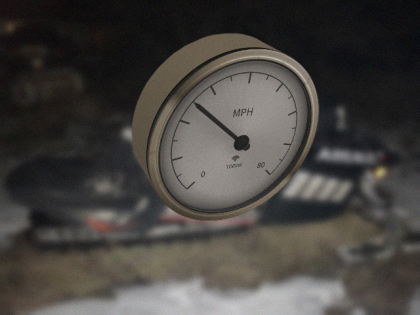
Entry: 25 mph
